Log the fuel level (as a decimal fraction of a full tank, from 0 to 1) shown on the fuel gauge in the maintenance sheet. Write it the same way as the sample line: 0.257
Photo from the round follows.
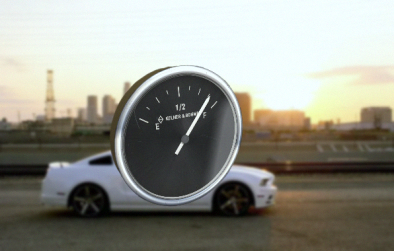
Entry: 0.875
